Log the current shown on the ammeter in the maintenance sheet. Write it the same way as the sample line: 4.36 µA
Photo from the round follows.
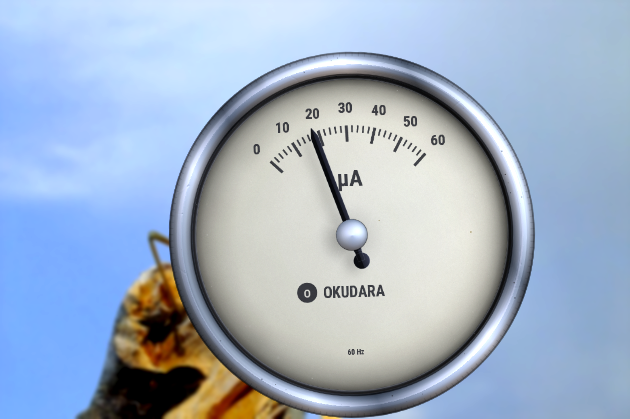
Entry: 18 µA
